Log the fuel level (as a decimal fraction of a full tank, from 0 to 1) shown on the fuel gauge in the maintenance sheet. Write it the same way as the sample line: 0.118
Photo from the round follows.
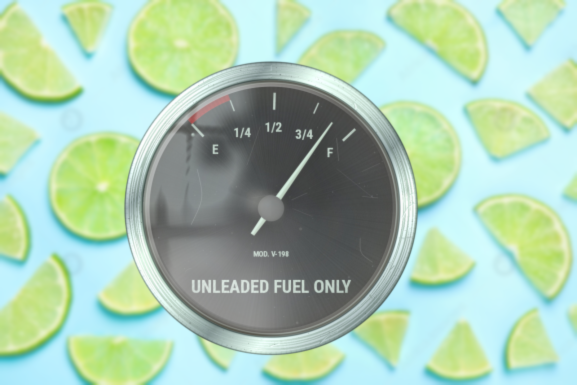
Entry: 0.875
